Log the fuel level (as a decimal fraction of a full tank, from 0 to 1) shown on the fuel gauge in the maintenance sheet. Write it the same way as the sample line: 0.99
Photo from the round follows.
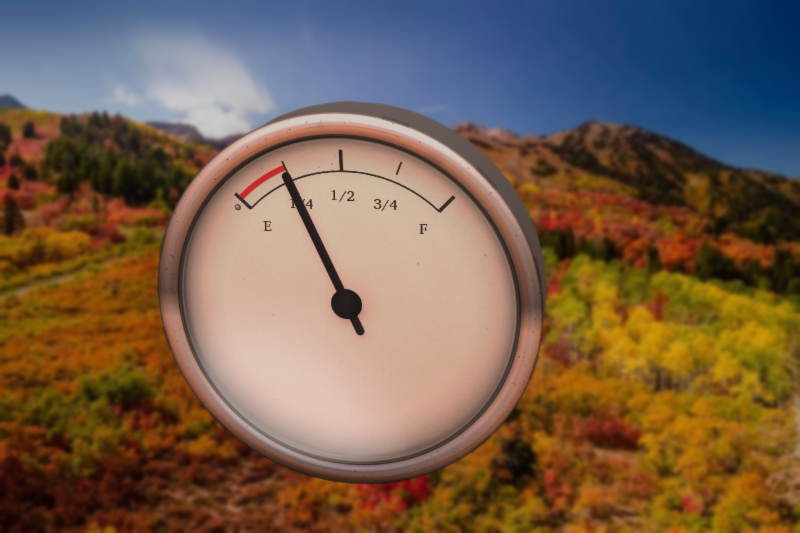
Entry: 0.25
